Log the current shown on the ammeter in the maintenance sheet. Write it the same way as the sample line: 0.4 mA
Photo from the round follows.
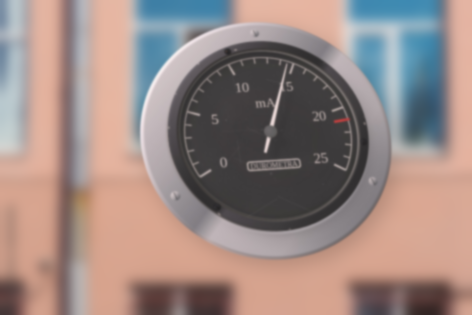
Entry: 14.5 mA
